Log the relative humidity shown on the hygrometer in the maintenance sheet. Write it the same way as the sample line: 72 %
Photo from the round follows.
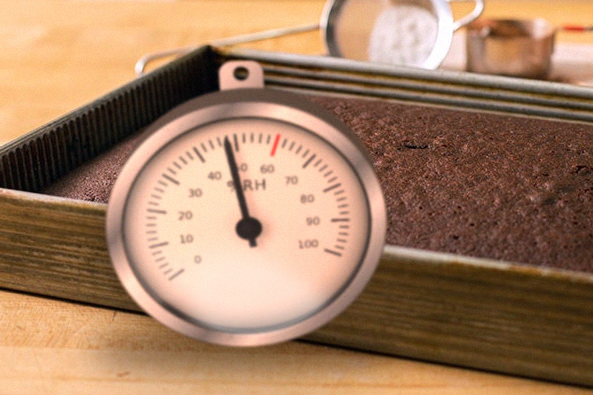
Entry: 48 %
